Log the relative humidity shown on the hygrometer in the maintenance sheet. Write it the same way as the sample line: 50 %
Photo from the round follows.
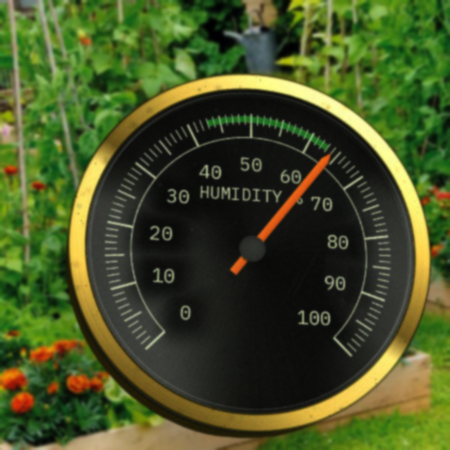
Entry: 64 %
